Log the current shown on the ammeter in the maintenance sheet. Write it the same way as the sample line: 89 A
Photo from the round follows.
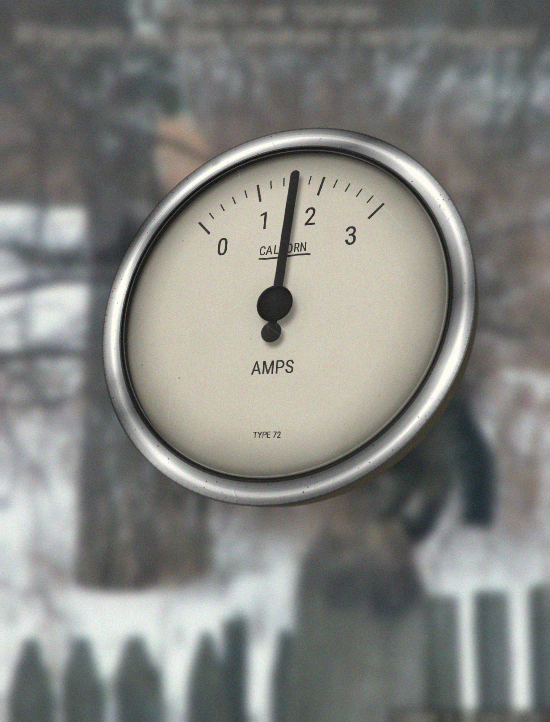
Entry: 1.6 A
